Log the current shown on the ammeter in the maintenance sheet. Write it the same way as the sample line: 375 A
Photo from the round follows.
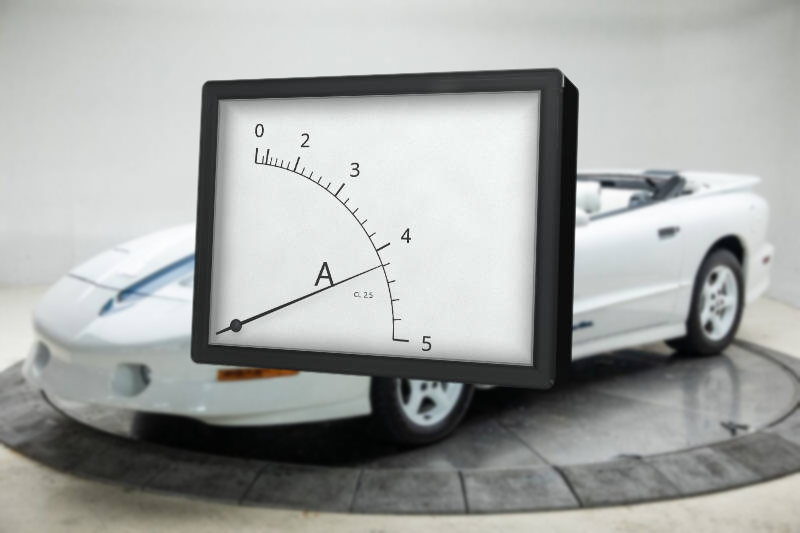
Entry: 4.2 A
